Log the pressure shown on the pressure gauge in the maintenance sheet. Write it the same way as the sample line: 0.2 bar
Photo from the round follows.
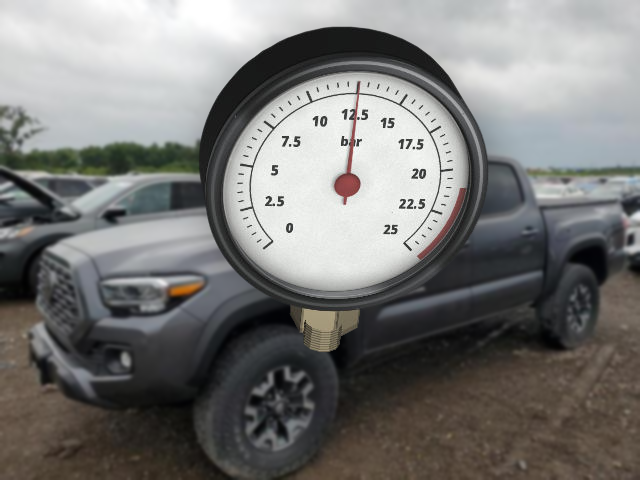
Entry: 12.5 bar
